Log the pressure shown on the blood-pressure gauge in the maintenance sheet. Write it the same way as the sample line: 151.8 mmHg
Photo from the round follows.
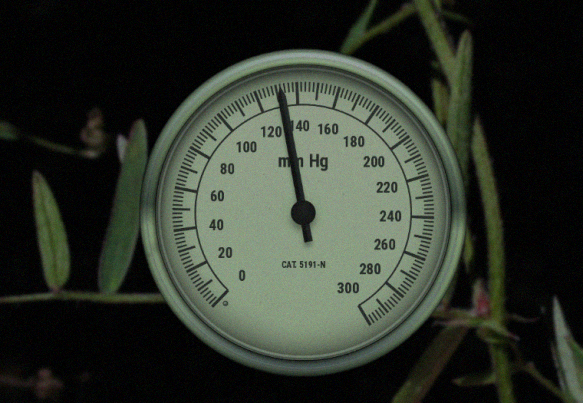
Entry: 132 mmHg
